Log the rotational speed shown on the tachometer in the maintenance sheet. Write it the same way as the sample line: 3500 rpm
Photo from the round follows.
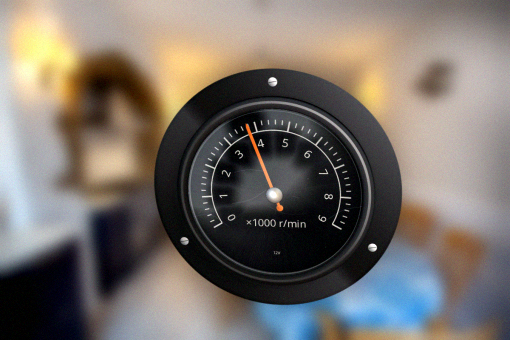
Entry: 3800 rpm
